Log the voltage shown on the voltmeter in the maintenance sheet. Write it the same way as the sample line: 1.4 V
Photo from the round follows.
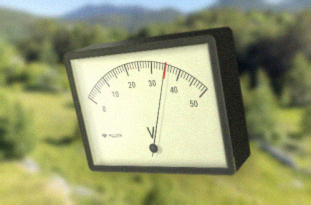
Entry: 35 V
